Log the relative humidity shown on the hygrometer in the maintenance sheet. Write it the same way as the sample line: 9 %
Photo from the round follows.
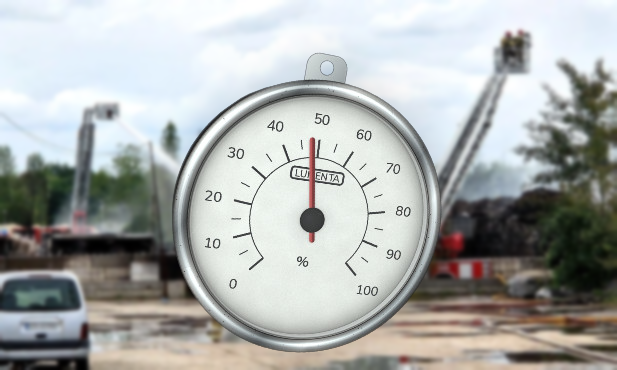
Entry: 47.5 %
